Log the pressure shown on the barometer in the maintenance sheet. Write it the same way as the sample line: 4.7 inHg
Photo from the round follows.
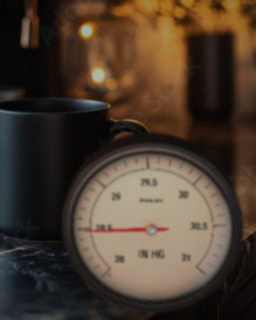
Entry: 28.5 inHg
